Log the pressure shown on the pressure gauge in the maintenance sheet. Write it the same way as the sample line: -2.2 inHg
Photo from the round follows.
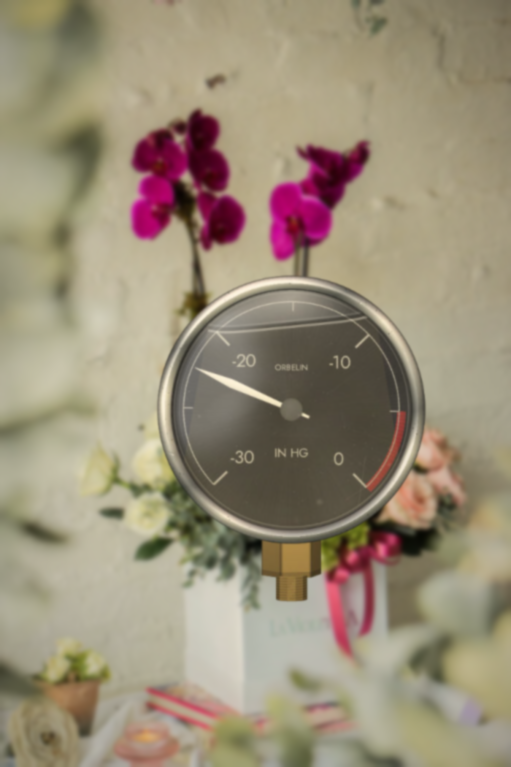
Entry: -22.5 inHg
